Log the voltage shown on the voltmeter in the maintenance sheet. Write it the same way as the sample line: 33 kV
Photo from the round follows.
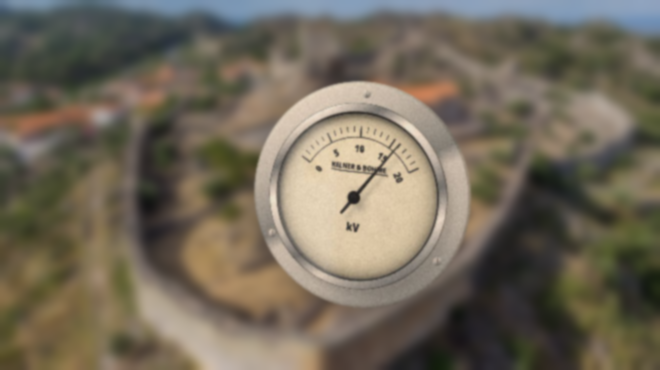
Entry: 16 kV
